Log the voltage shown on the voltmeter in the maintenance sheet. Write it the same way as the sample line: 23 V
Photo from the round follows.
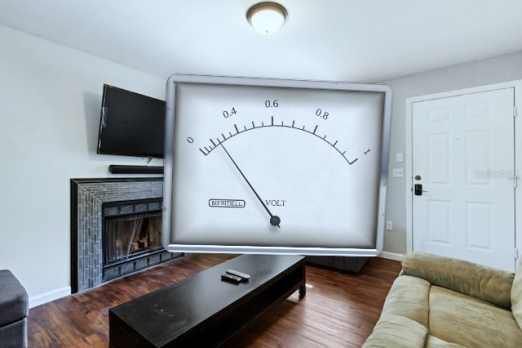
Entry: 0.25 V
